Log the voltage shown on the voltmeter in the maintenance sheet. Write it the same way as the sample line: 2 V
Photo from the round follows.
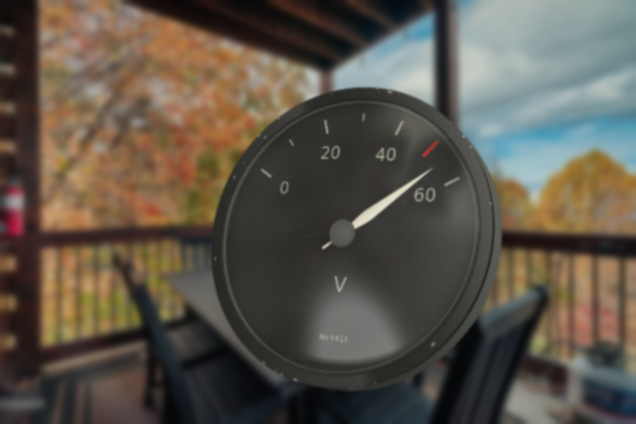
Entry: 55 V
